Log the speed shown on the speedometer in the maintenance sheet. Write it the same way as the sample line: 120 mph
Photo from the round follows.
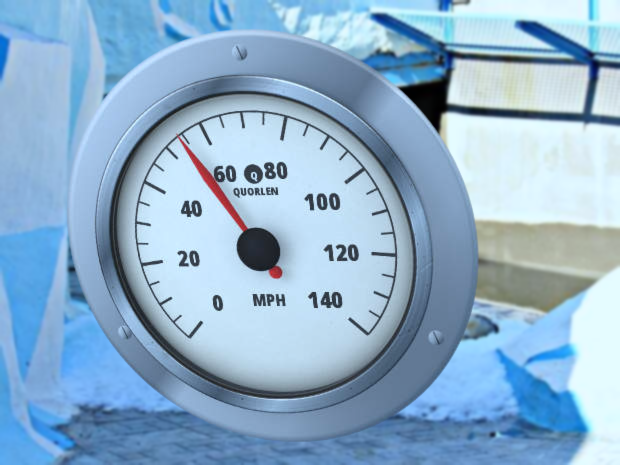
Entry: 55 mph
